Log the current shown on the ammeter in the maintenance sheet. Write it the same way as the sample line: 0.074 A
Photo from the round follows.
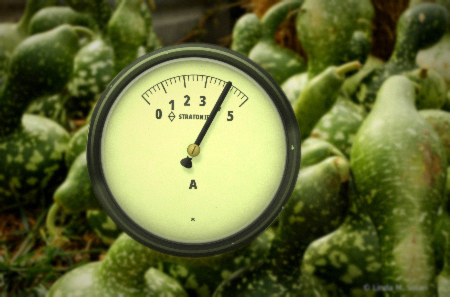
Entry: 4 A
